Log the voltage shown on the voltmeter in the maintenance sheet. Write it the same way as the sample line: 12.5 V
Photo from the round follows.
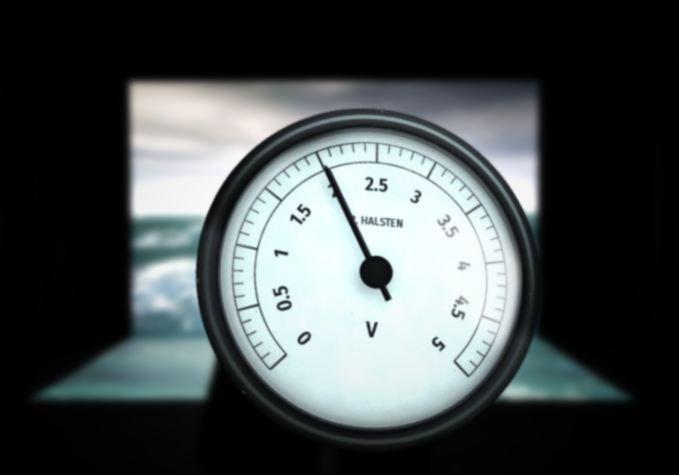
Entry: 2 V
